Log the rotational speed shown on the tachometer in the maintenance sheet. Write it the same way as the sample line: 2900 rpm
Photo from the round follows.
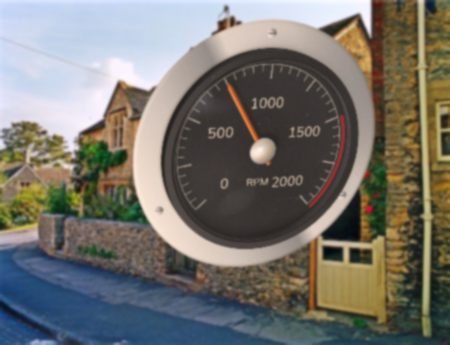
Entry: 750 rpm
